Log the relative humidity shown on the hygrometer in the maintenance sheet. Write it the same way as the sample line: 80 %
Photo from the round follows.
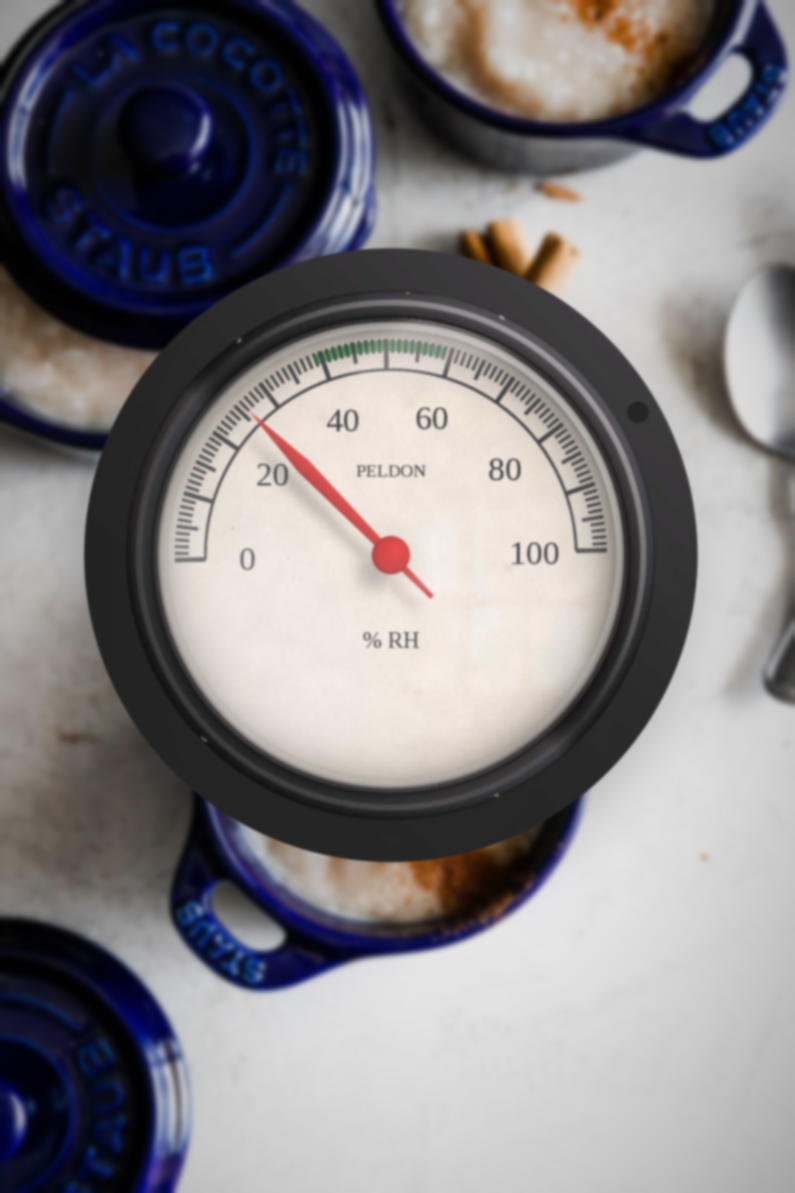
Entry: 26 %
